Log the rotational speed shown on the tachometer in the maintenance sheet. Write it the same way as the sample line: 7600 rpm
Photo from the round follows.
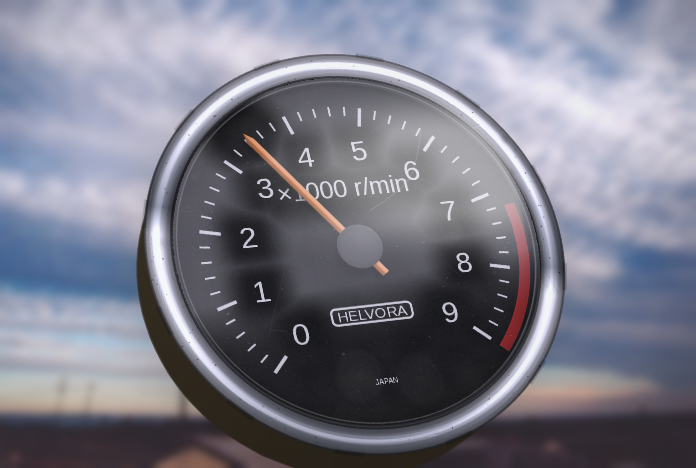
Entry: 3400 rpm
